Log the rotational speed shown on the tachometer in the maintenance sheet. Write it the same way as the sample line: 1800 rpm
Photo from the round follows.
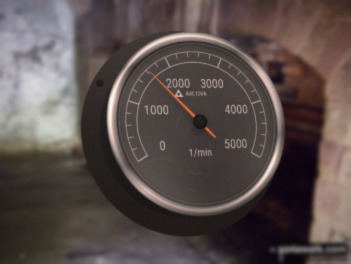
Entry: 1600 rpm
